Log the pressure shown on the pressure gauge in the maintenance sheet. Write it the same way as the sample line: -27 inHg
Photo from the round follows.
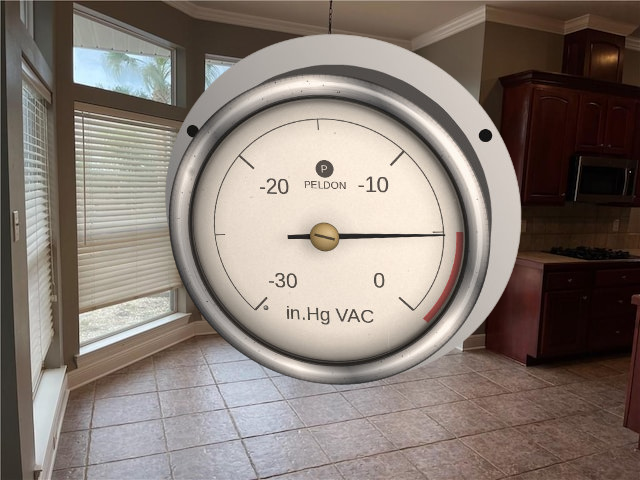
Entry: -5 inHg
